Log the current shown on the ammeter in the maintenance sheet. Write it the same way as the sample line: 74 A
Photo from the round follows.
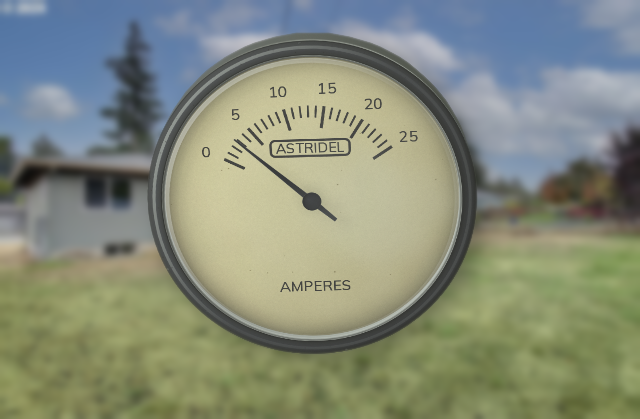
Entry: 3 A
